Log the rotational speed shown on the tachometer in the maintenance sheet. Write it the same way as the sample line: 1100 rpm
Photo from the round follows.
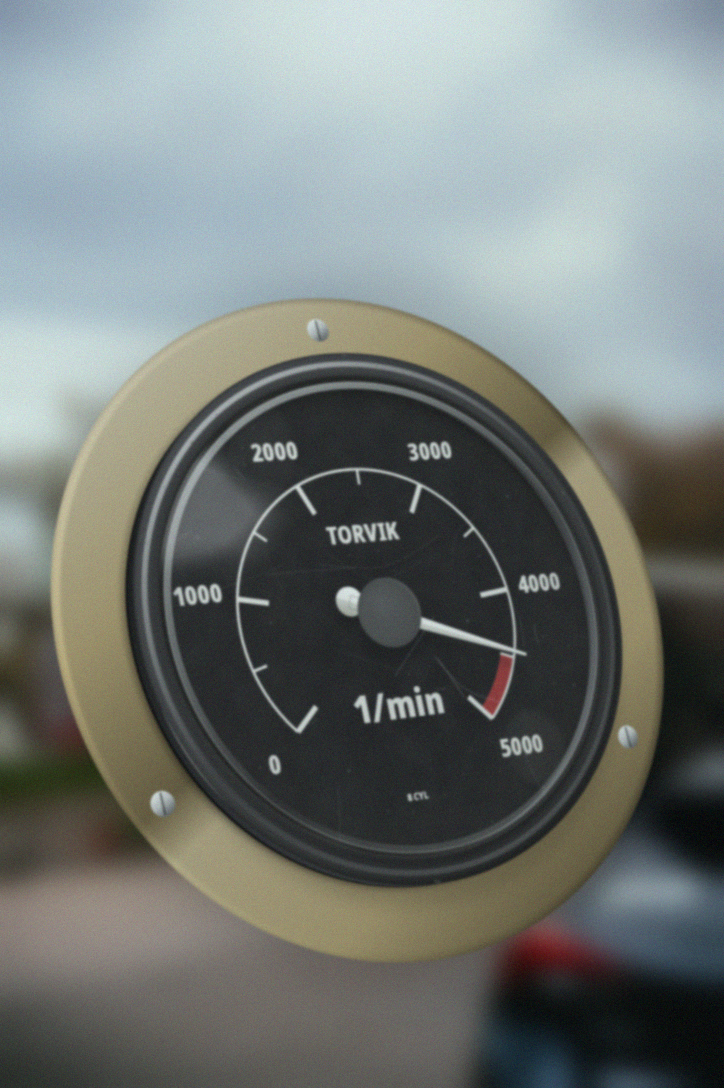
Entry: 4500 rpm
